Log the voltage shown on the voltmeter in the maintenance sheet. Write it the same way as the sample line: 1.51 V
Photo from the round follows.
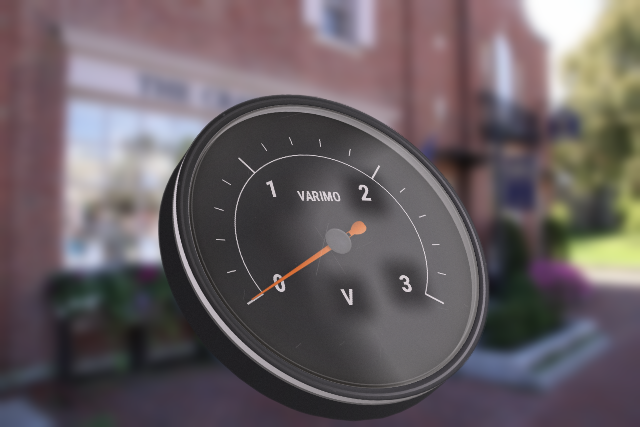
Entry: 0 V
